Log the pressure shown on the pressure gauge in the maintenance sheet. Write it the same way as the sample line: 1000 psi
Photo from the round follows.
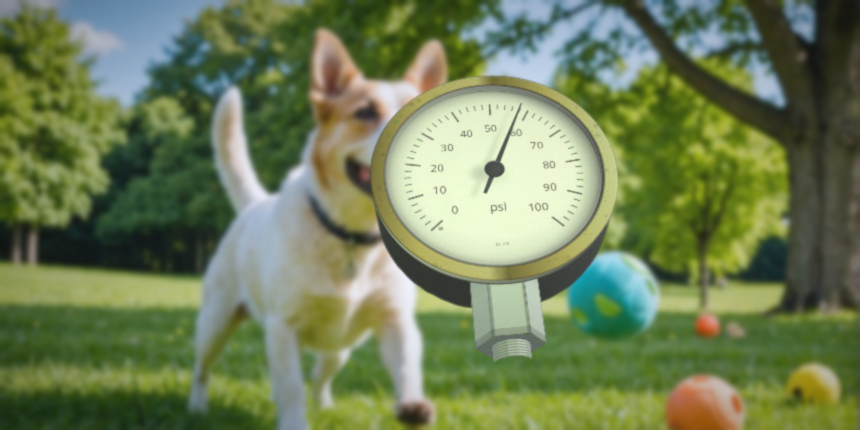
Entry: 58 psi
